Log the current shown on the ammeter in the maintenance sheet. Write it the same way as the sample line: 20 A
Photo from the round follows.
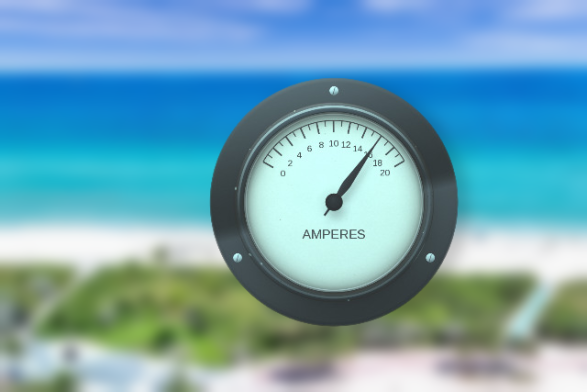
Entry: 16 A
